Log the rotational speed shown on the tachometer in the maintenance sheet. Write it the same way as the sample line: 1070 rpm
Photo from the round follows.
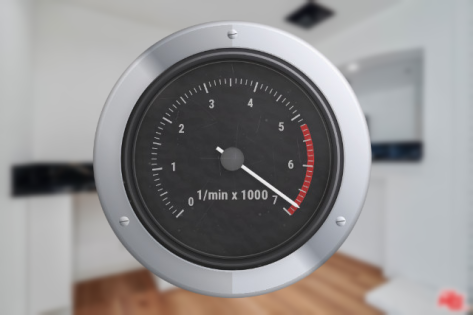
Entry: 6800 rpm
